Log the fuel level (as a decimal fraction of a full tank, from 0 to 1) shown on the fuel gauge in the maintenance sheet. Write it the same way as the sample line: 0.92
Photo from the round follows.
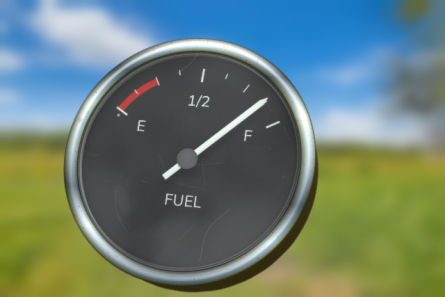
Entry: 0.875
